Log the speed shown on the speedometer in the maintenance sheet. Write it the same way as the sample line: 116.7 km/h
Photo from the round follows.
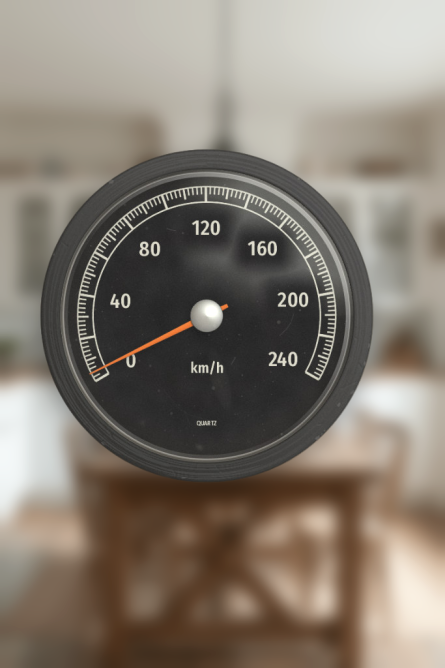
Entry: 4 km/h
